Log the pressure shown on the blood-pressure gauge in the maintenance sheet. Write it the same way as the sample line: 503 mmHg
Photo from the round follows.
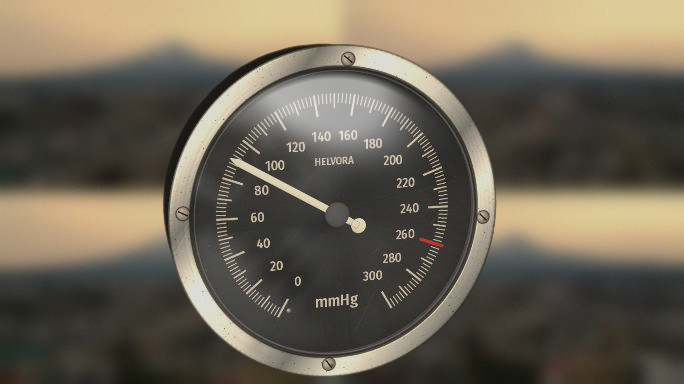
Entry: 90 mmHg
